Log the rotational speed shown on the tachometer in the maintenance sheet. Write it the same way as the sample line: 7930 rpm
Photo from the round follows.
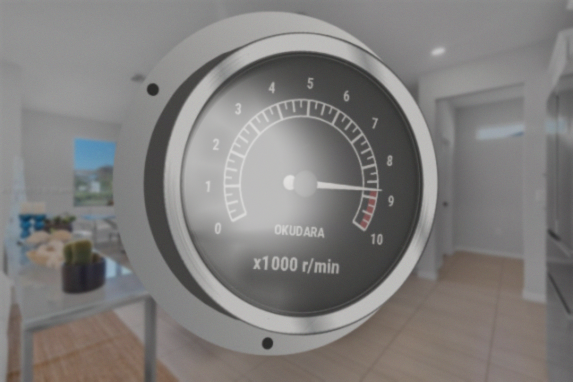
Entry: 8750 rpm
